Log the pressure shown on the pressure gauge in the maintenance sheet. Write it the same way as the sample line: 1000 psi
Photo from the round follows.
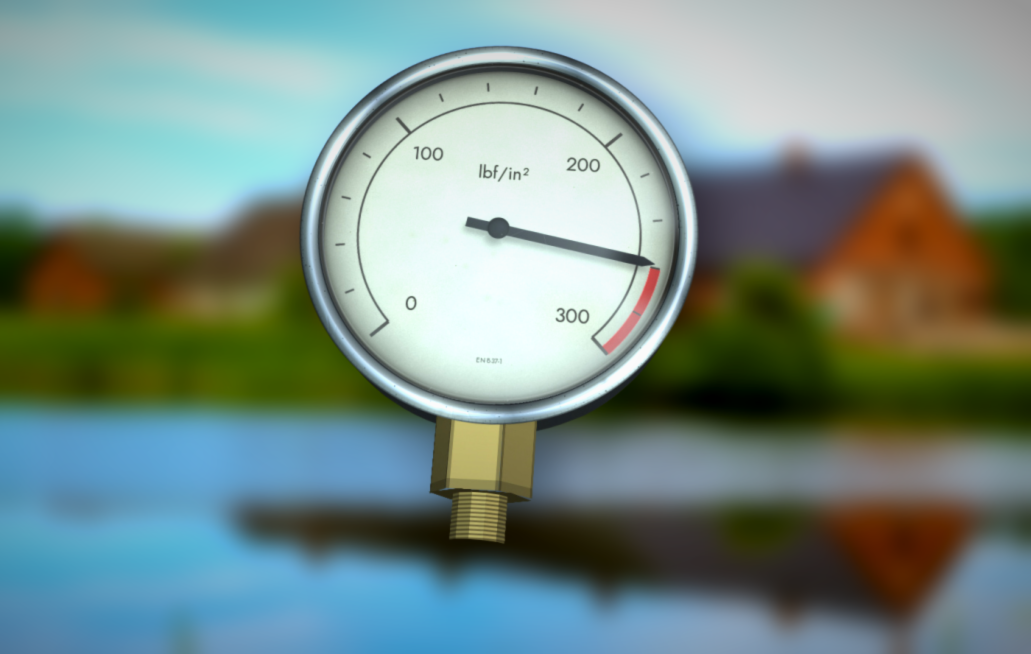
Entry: 260 psi
